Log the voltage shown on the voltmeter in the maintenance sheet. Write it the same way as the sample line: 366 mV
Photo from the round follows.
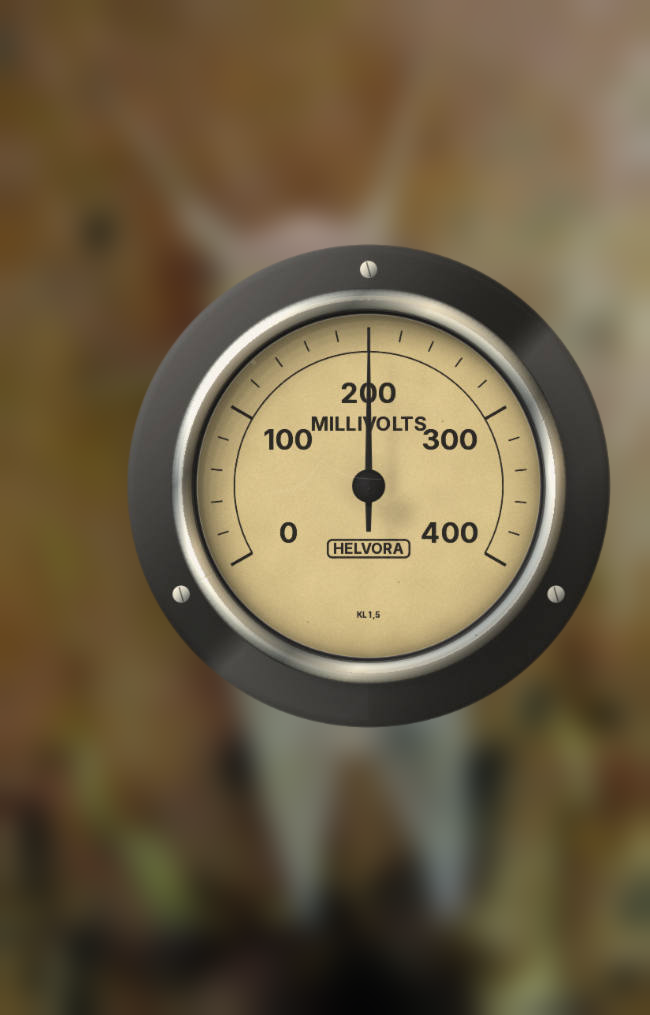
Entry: 200 mV
